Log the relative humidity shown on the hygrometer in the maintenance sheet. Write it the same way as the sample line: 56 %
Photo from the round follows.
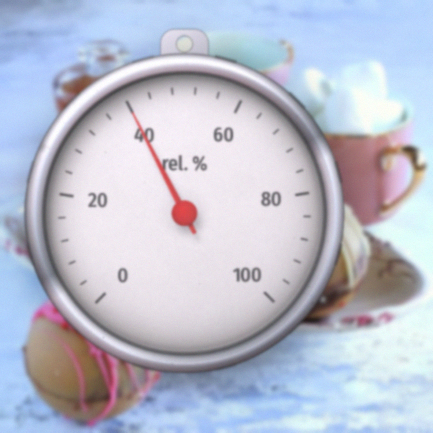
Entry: 40 %
